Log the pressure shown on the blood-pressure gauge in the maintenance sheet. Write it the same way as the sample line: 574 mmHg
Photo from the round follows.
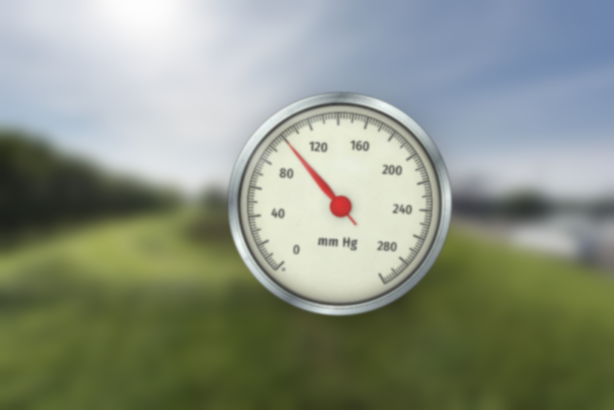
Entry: 100 mmHg
